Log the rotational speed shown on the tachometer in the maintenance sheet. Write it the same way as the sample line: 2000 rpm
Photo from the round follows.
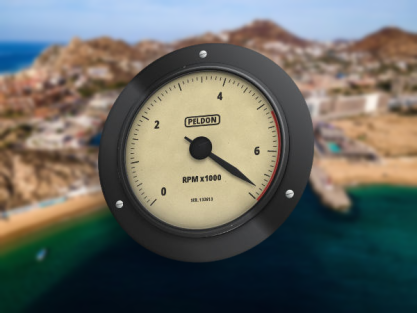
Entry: 6800 rpm
